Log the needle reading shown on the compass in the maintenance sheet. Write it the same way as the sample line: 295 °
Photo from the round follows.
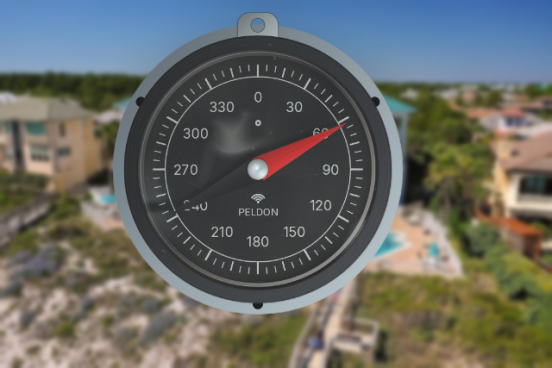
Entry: 62.5 °
